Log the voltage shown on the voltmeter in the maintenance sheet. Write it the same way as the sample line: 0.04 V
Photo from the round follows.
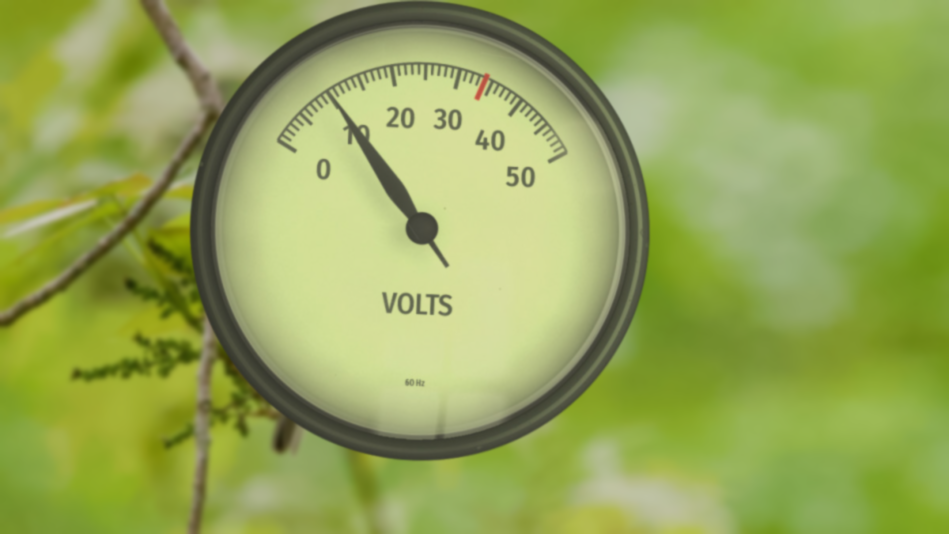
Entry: 10 V
